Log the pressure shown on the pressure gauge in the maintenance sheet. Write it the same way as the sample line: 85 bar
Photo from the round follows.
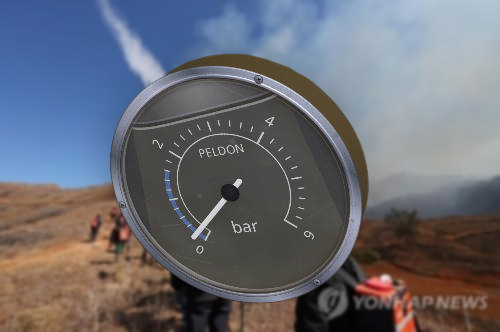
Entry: 0.2 bar
